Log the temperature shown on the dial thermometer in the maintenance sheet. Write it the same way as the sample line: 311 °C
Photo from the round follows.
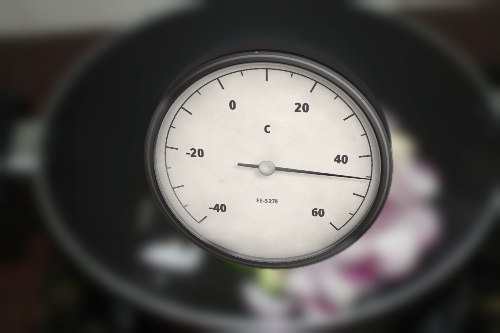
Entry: 45 °C
